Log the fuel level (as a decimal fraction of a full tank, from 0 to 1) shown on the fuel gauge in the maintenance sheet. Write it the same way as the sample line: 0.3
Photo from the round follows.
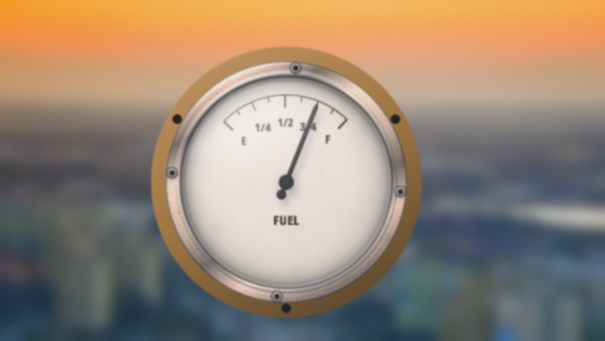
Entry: 0.75
